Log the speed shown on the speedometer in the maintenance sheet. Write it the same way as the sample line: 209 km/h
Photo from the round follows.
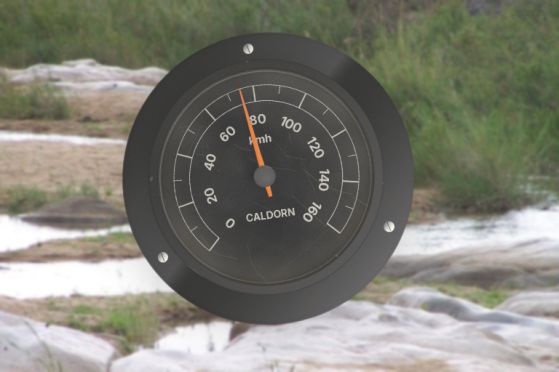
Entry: 75 km/h
